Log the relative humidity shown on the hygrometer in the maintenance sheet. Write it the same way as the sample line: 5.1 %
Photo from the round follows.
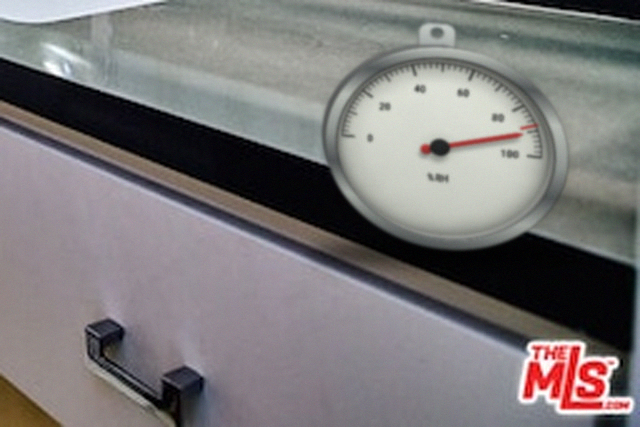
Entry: 90 %
